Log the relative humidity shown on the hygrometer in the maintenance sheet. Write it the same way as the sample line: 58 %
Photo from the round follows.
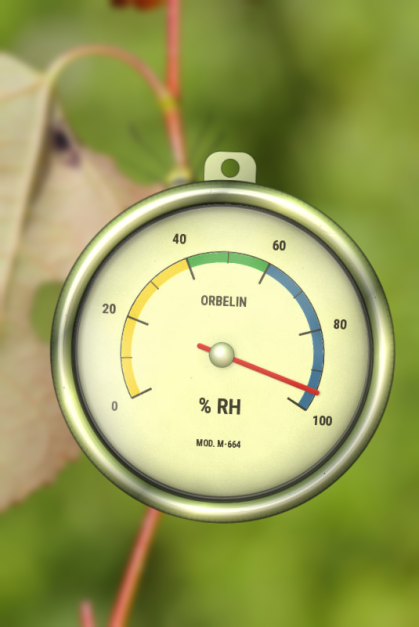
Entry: 95 %
